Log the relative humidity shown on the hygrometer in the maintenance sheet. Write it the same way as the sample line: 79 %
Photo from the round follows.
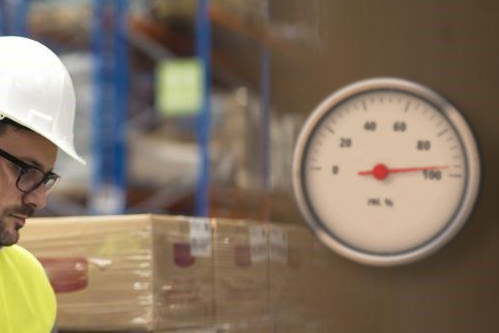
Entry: 96 %
